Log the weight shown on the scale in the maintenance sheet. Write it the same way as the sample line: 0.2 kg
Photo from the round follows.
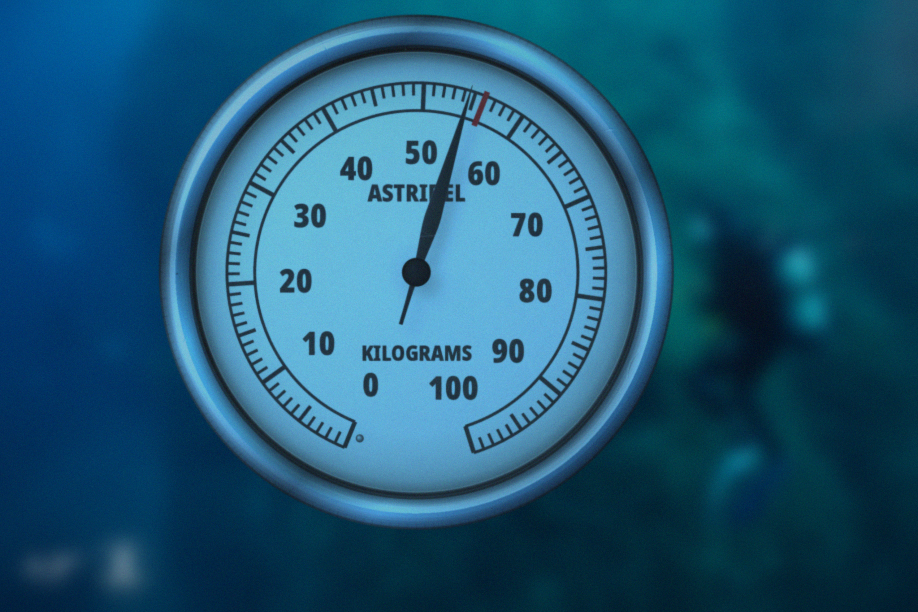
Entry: 54.5 kg
